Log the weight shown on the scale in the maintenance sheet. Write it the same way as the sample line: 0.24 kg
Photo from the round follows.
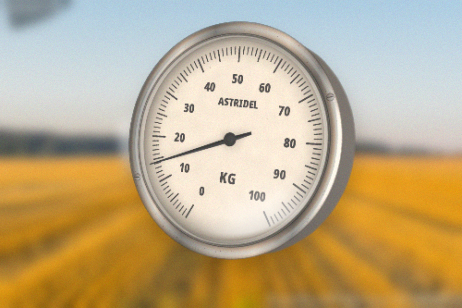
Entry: 14 kg
